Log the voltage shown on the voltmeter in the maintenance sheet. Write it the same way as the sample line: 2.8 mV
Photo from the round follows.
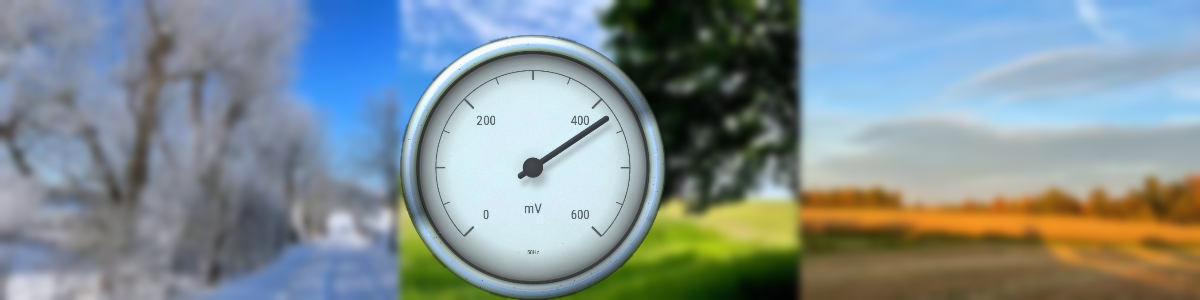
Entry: 425 mV
